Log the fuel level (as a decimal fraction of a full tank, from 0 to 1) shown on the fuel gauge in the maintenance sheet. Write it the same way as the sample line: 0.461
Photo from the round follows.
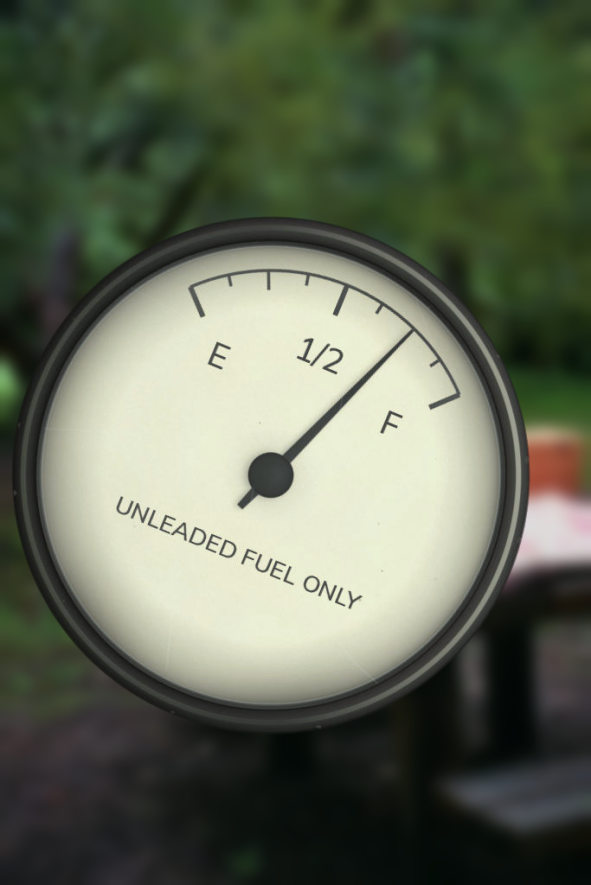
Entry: 0.75
